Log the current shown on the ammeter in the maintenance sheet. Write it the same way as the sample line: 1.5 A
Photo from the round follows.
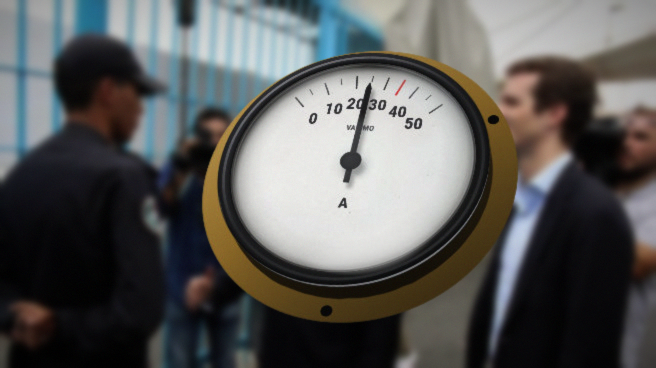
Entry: 25 A
